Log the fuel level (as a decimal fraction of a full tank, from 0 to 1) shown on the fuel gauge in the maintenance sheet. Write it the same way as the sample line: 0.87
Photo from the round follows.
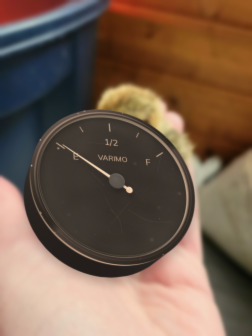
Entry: 0
